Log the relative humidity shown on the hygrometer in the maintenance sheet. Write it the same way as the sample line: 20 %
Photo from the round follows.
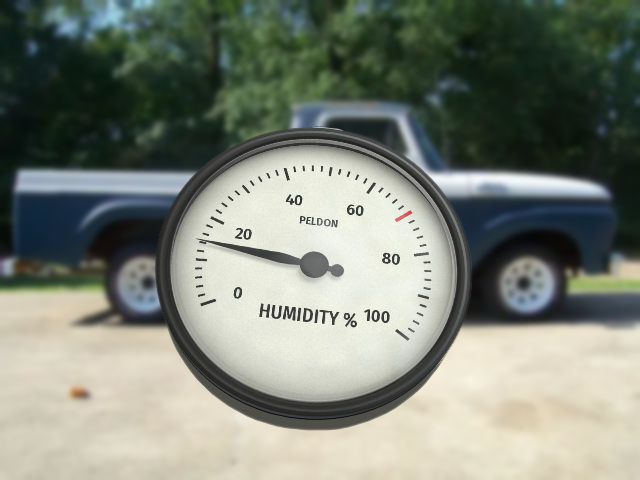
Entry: 14 %
